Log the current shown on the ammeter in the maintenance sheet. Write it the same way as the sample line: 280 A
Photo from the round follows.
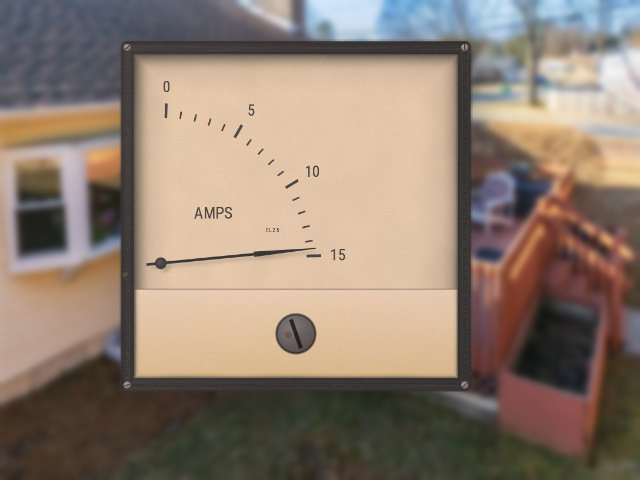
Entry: 14.5 A
